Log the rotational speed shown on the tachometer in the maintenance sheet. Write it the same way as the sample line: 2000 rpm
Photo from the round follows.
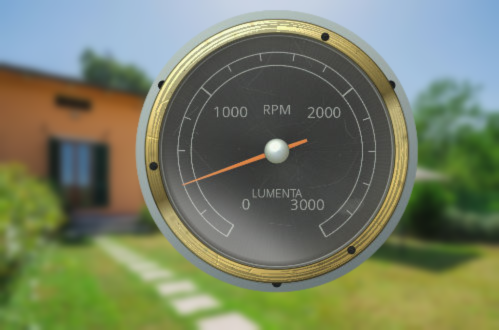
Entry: 400 rpm
